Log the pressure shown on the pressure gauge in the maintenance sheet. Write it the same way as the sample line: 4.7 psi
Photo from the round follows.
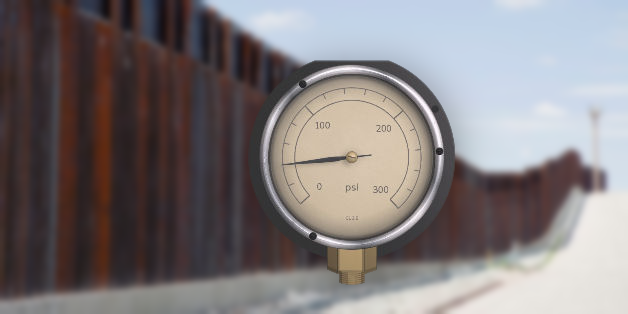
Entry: 40 psi
